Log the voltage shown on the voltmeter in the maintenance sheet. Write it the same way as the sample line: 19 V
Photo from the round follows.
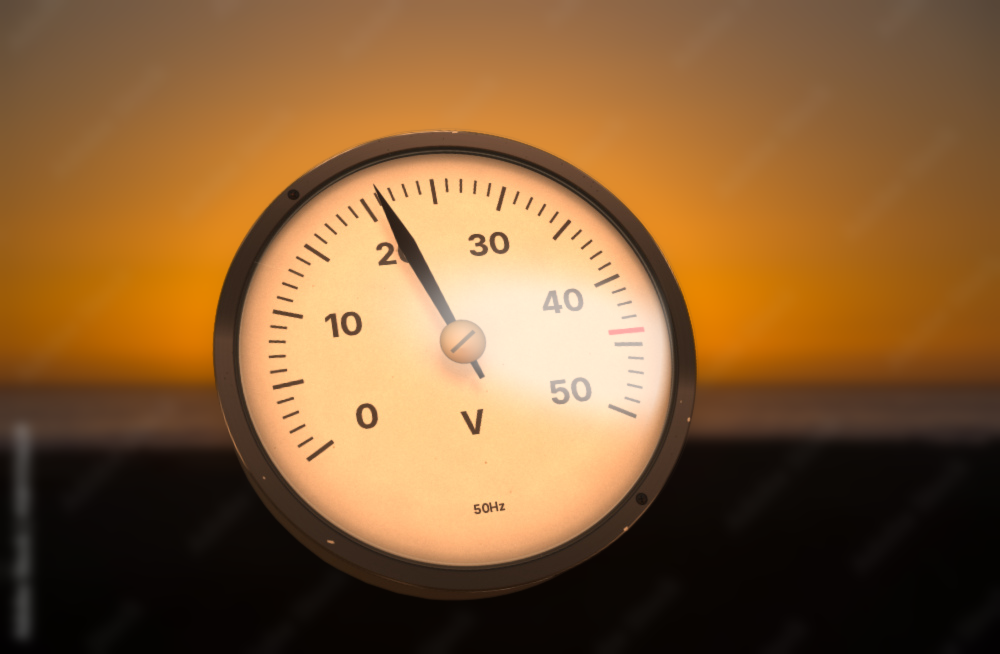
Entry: 21 V
